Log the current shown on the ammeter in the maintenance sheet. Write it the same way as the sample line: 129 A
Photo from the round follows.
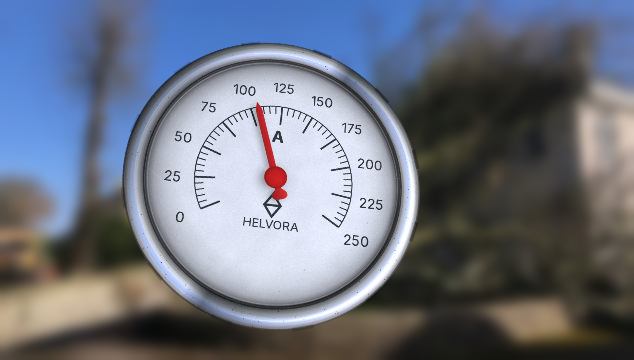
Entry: 105 A
